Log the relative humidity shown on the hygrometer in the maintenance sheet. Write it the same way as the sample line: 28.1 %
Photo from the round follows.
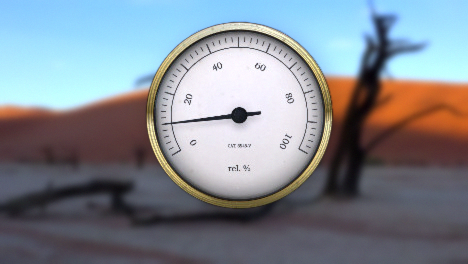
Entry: 10 %
